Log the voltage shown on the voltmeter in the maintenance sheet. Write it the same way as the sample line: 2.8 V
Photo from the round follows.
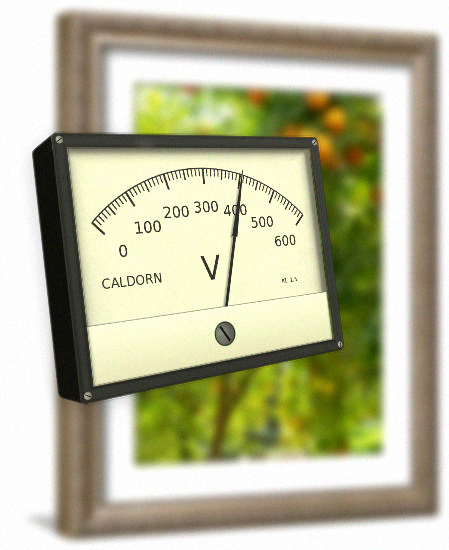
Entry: 400 V
